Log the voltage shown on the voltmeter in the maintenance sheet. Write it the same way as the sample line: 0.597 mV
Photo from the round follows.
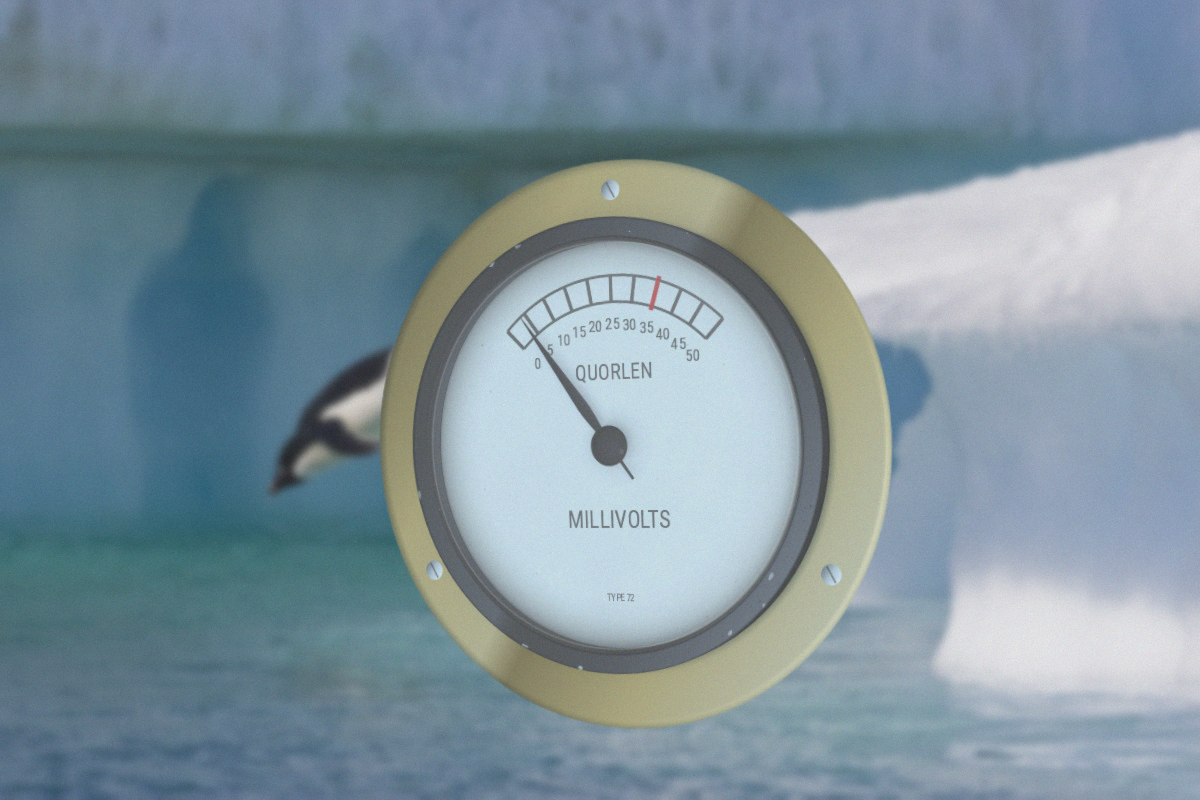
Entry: 5 mV
